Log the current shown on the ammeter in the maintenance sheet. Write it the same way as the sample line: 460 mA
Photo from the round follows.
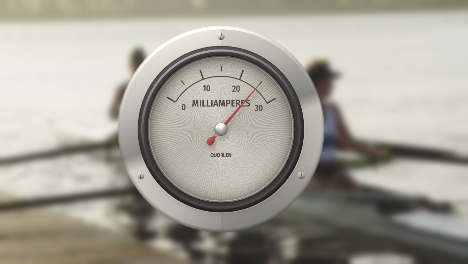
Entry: 25 mA
